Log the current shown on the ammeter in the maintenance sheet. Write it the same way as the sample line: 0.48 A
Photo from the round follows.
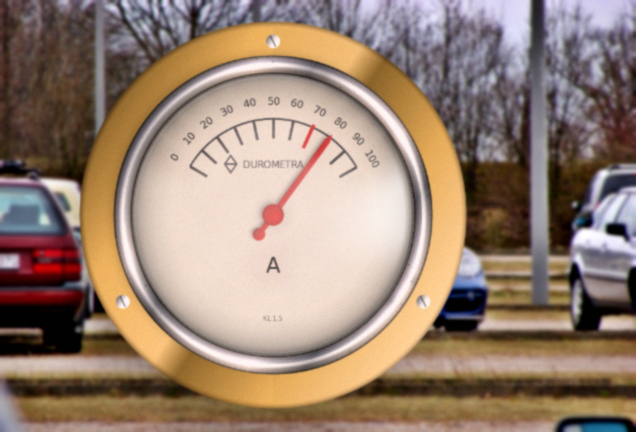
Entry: 80 A
